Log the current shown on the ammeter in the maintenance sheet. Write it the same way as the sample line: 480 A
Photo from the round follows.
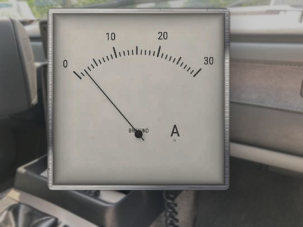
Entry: 2 A
